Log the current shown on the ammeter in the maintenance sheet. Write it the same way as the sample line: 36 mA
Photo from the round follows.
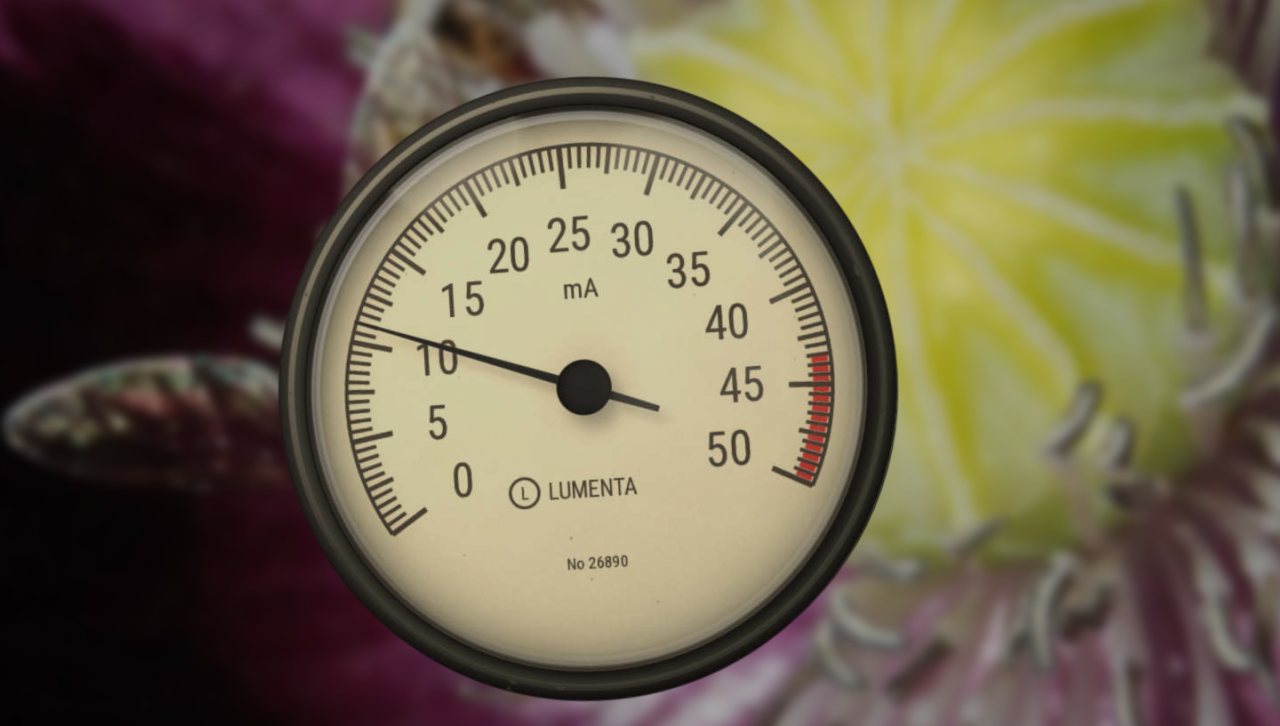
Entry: 11 mA
